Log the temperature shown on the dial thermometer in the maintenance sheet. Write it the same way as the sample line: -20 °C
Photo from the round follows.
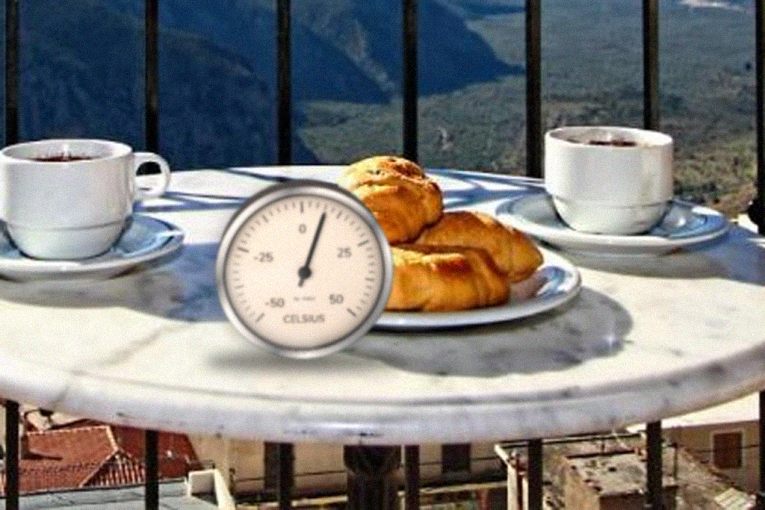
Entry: 7.5 °C
